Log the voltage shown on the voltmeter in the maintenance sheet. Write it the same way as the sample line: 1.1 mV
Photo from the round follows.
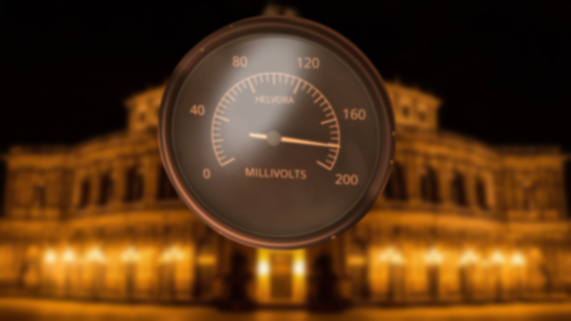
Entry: 180 mV
